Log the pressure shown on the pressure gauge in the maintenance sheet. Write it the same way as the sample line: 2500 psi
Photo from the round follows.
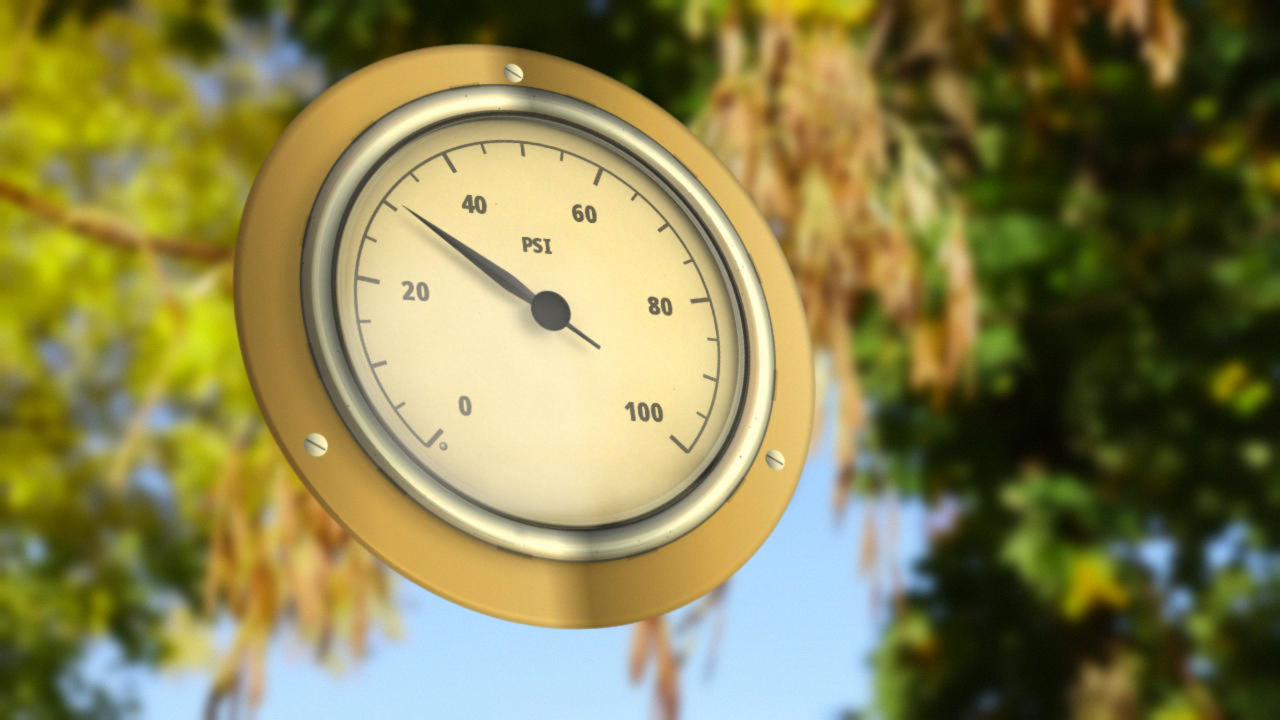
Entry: 30 psi
